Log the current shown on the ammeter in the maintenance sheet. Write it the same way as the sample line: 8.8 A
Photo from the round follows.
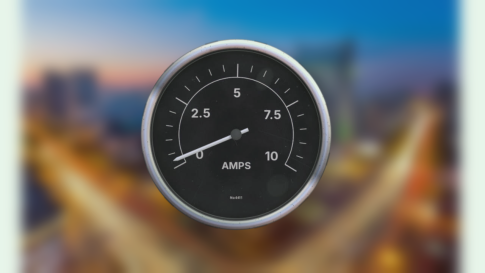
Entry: 0.25 A
